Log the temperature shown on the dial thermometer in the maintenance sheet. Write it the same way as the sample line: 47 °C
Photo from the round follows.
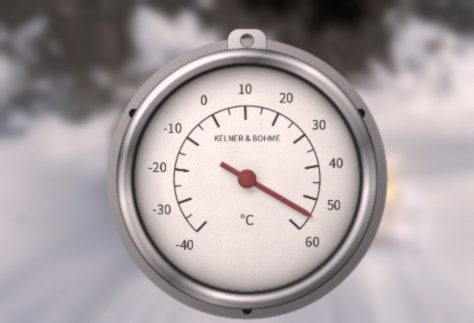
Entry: 55 °C
